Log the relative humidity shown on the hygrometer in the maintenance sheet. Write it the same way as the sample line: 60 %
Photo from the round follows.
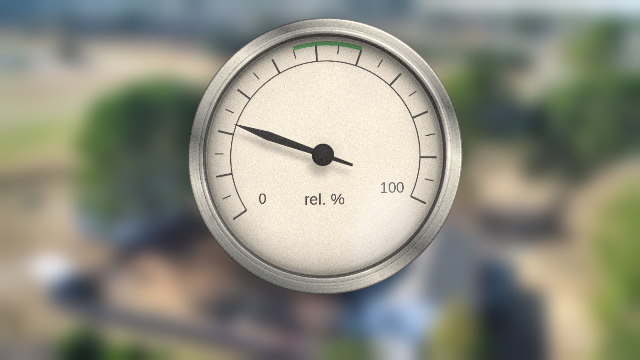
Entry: 22.5 %
